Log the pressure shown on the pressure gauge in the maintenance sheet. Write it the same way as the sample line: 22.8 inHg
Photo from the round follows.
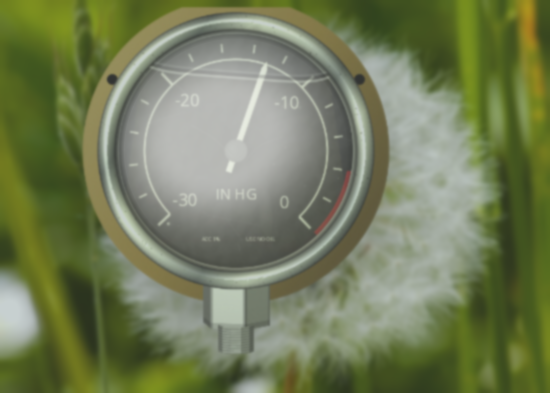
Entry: -13 inHg
